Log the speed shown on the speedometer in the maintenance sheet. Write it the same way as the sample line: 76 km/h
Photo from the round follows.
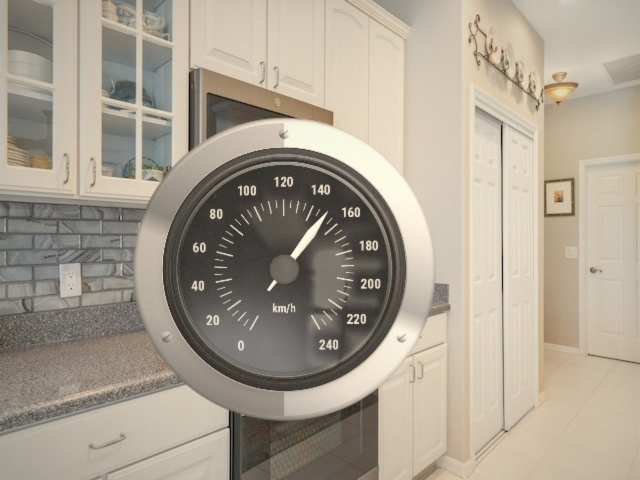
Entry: 150 km/h
